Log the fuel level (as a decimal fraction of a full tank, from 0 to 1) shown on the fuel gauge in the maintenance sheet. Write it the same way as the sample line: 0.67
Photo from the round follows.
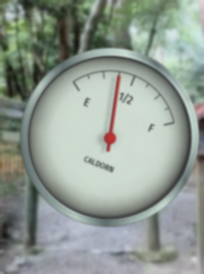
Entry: 0.375
